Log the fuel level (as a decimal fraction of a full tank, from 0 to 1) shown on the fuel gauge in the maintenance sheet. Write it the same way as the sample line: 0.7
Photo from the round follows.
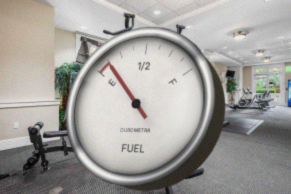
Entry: 0.125
